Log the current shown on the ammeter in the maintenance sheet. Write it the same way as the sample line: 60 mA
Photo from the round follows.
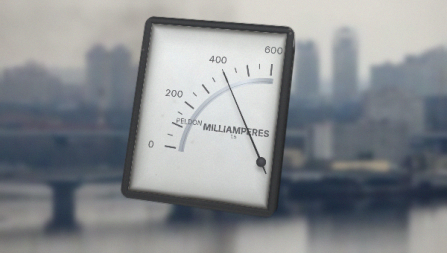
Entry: 400 mA
